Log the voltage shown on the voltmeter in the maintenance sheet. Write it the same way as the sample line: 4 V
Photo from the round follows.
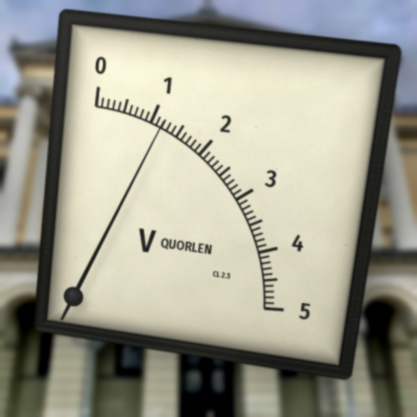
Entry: 1.2 V
